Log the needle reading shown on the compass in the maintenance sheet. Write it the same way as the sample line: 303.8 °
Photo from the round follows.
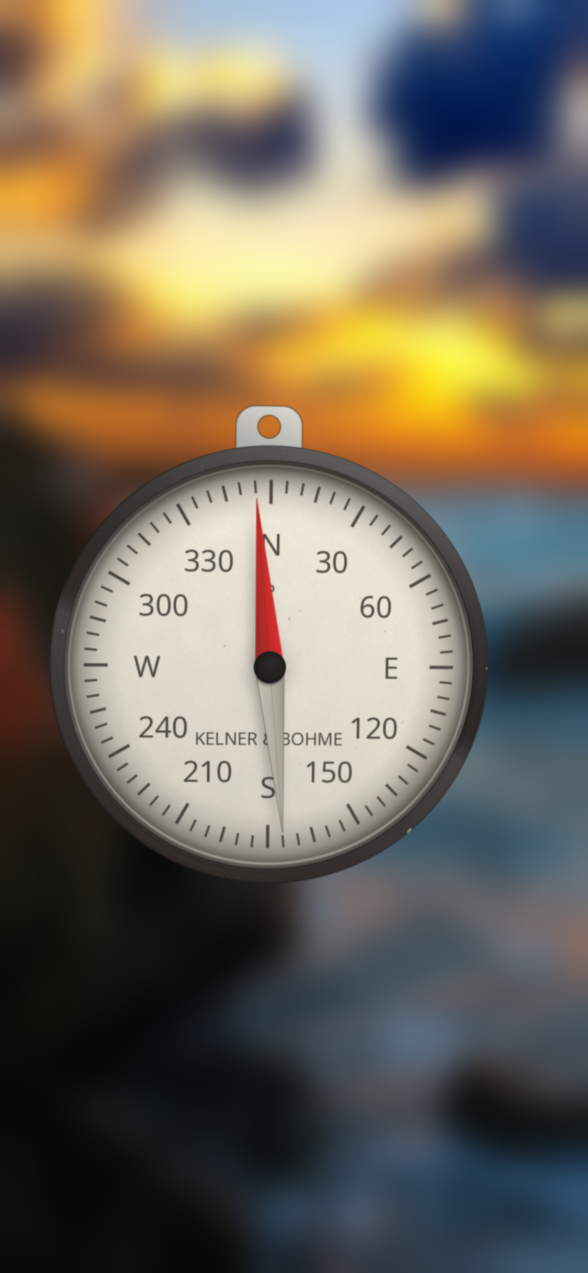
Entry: 355 °
